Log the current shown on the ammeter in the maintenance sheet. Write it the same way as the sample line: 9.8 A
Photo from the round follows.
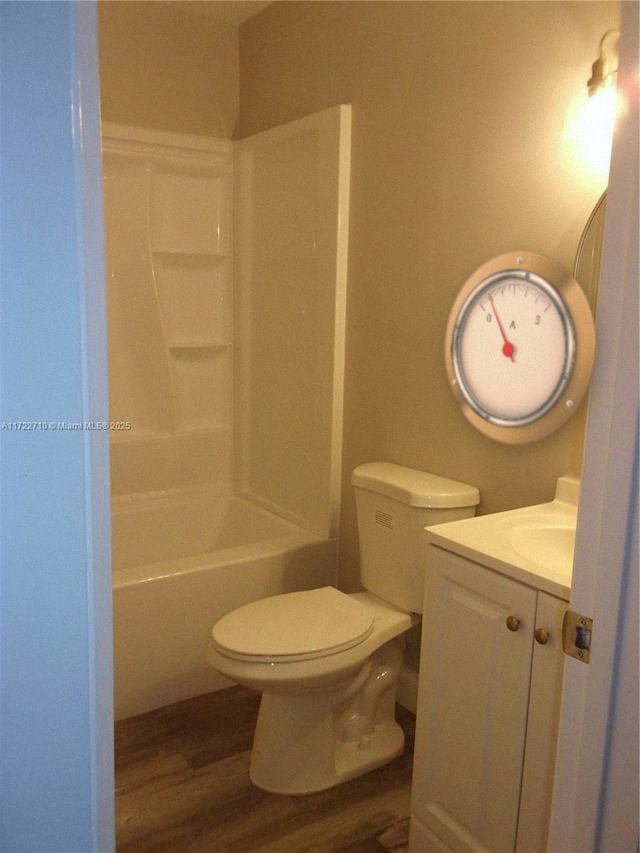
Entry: 0.5 A
